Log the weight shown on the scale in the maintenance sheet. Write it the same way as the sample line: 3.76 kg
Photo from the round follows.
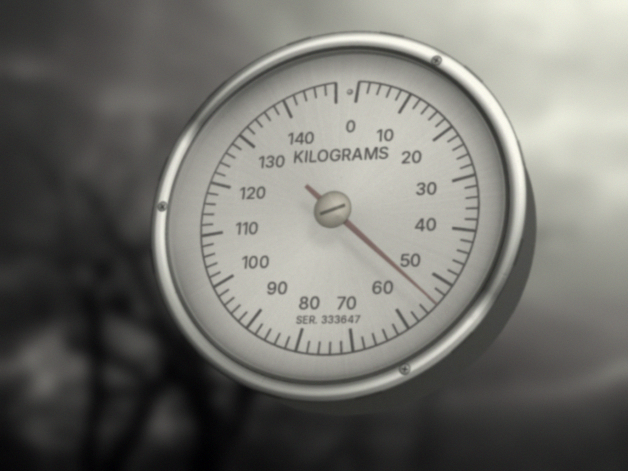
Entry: 54 kg
